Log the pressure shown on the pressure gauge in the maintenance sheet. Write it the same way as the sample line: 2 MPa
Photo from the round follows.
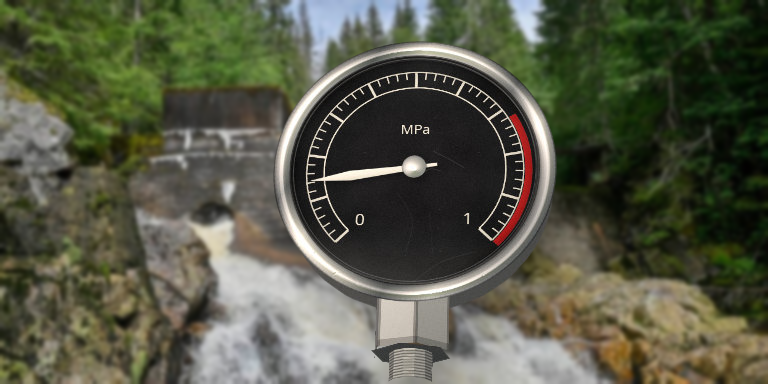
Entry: 0.14 MPa
